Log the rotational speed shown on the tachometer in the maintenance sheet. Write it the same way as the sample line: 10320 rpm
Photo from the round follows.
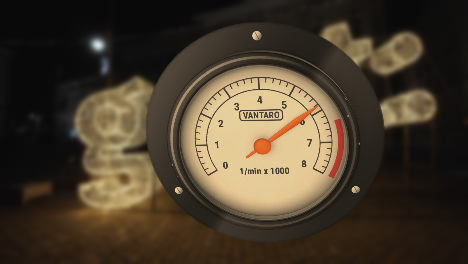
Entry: 5800 rpm
